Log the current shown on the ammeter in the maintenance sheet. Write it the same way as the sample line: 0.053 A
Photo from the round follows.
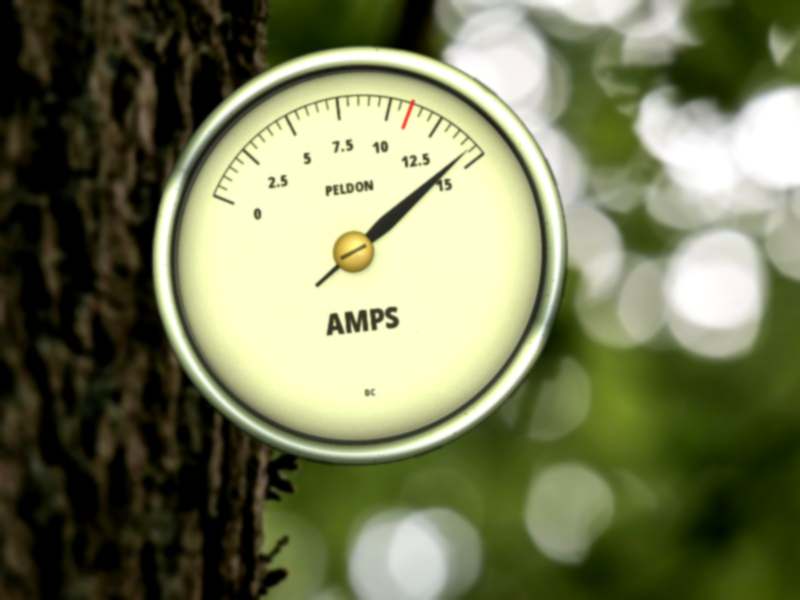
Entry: 14.5 A
